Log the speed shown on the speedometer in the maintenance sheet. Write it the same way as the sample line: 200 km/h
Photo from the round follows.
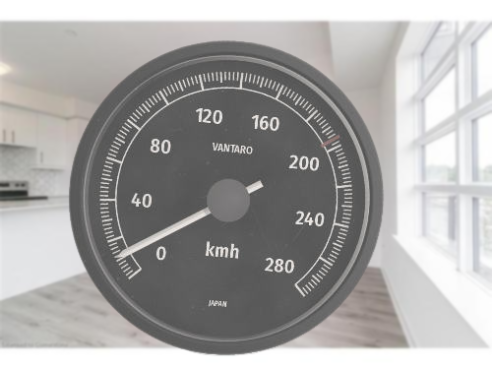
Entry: 12 km/h
